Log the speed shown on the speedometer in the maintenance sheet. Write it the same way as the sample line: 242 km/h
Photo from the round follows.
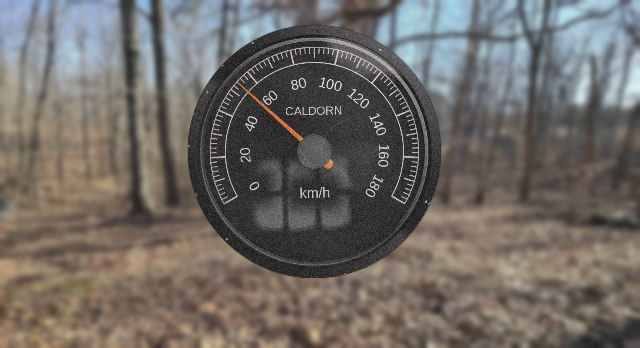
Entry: 54 km/h
